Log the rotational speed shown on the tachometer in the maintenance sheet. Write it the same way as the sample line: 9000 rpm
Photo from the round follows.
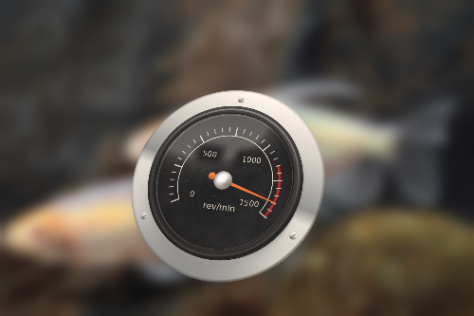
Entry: 1400 rpm
